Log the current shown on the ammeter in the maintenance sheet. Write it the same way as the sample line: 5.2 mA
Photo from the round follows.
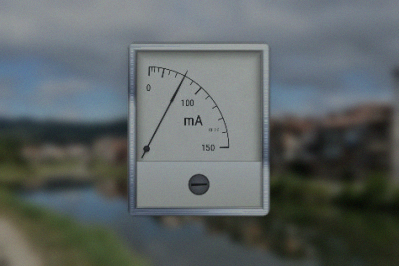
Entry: 80 mA
